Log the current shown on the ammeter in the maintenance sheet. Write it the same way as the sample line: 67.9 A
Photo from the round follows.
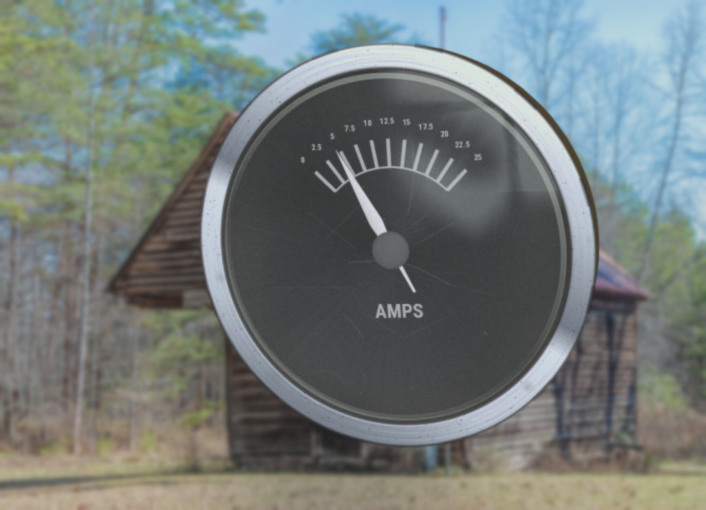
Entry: 5 A
